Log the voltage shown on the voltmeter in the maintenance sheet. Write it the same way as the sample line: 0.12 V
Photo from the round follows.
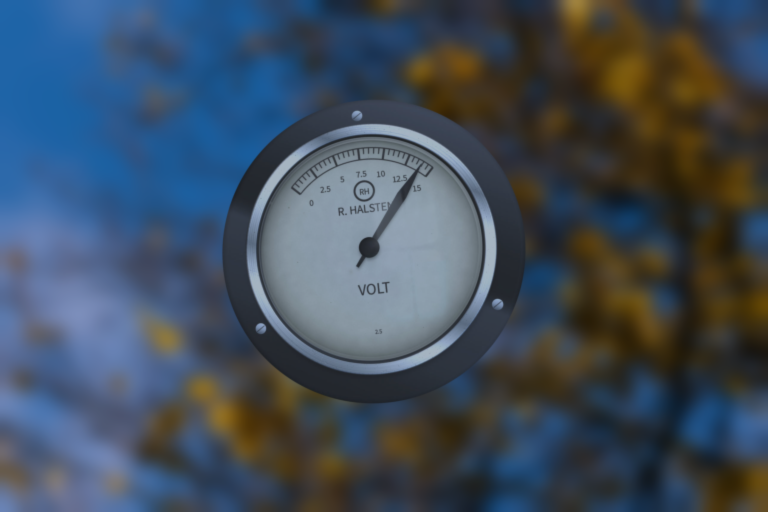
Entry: 14 V
